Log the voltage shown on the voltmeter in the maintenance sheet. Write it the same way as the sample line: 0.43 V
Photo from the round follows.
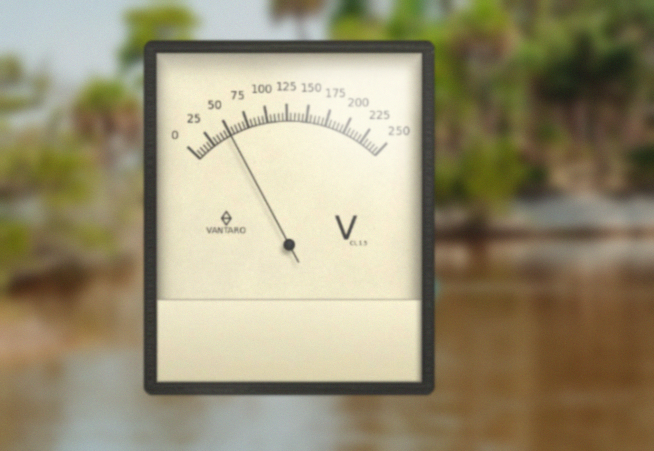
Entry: 50 V
